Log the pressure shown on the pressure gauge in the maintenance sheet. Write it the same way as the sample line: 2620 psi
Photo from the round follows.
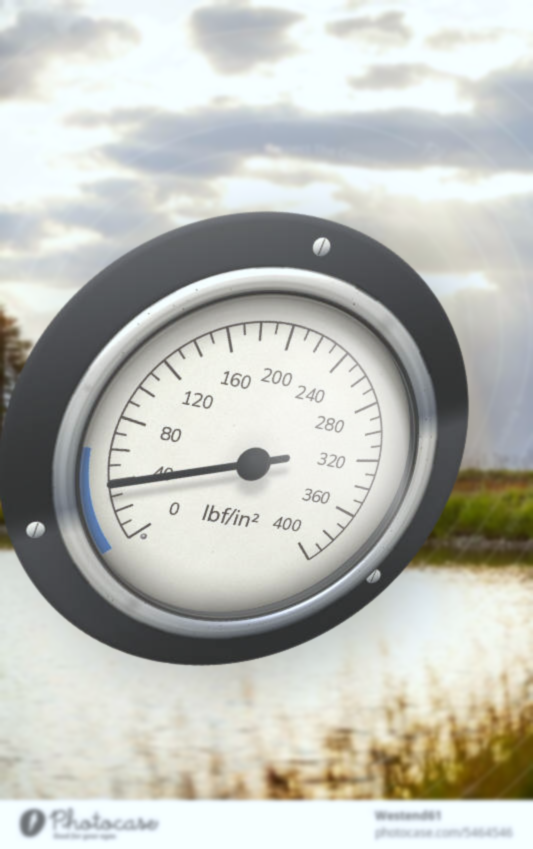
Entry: 40 psi
